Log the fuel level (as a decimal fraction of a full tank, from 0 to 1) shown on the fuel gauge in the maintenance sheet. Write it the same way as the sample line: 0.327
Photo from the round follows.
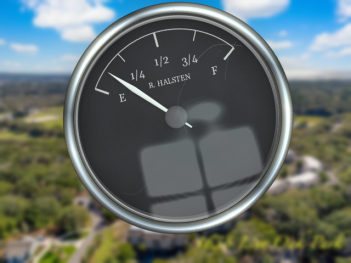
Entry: 0.125
